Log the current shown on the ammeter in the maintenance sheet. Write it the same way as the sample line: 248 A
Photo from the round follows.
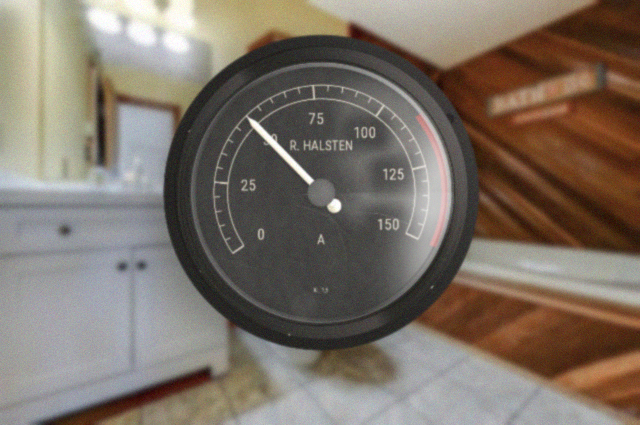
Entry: 50 A
